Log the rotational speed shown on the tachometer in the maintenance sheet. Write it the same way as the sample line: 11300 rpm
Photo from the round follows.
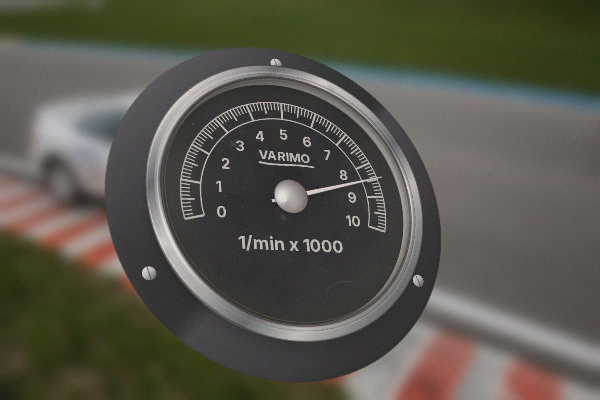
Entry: 8500 rpm
